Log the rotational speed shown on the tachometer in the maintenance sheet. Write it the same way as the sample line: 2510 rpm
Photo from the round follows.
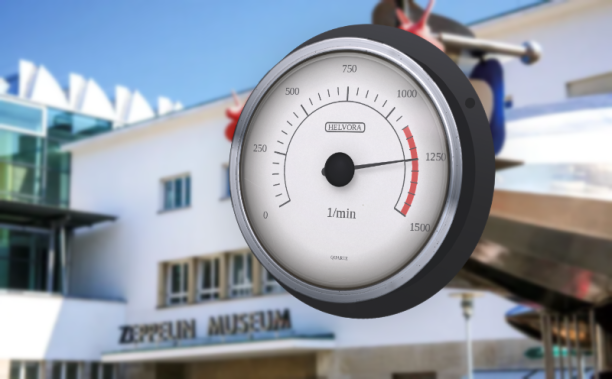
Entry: 1250 rpm
